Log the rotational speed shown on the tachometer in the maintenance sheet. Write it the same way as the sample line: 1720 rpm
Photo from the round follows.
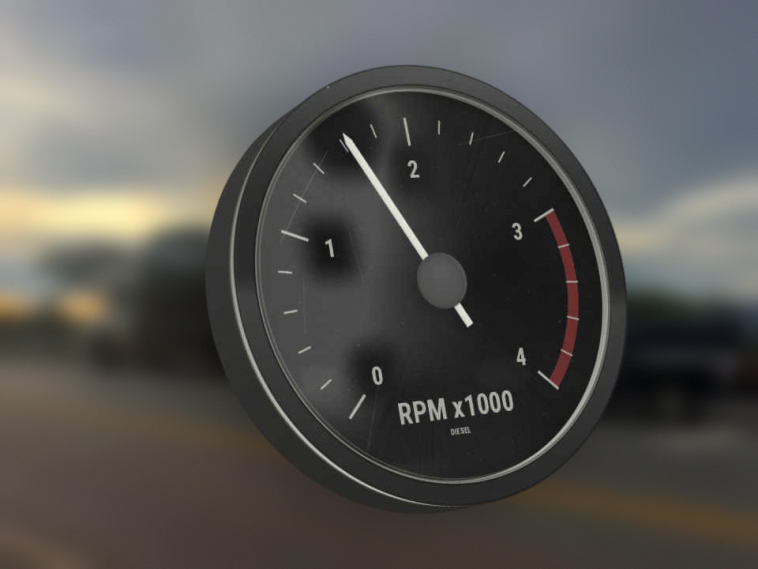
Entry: 1600 rpm
